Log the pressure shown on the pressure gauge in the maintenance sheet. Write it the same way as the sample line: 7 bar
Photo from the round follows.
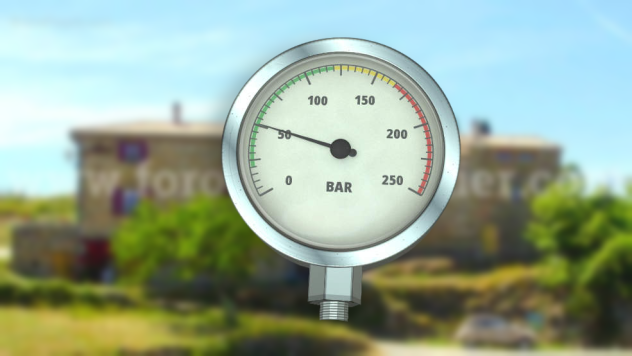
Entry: 50 bar
